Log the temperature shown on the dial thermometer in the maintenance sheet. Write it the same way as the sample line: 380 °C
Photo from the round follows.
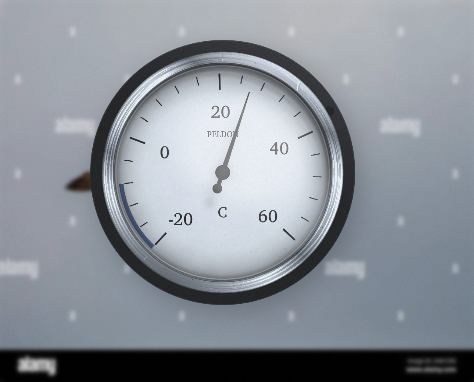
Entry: 26 °C
